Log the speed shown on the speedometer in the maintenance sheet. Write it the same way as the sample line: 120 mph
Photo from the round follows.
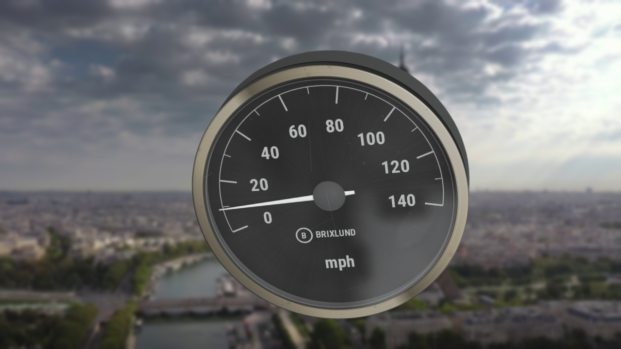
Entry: 10 mph
